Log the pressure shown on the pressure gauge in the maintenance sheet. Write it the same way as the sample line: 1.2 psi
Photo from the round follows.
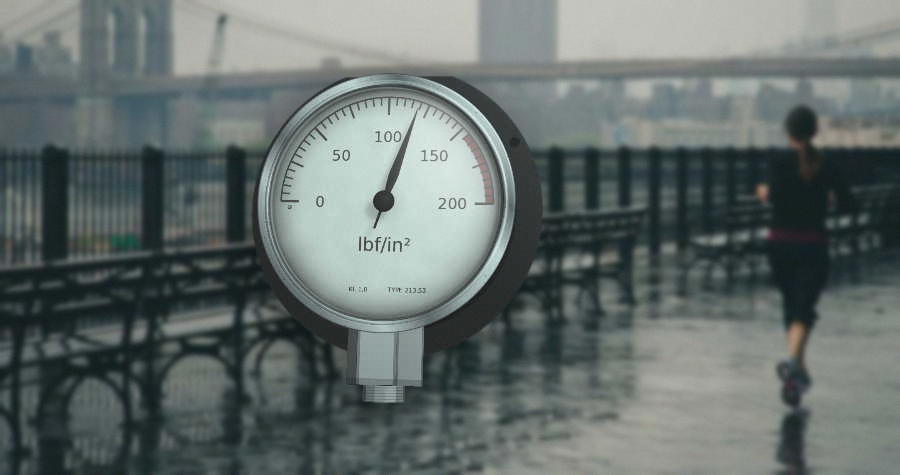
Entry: 120 psi
